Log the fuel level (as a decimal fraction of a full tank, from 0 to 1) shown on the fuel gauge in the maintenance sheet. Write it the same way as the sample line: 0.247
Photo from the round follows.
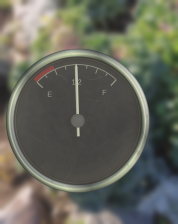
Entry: 0.5
